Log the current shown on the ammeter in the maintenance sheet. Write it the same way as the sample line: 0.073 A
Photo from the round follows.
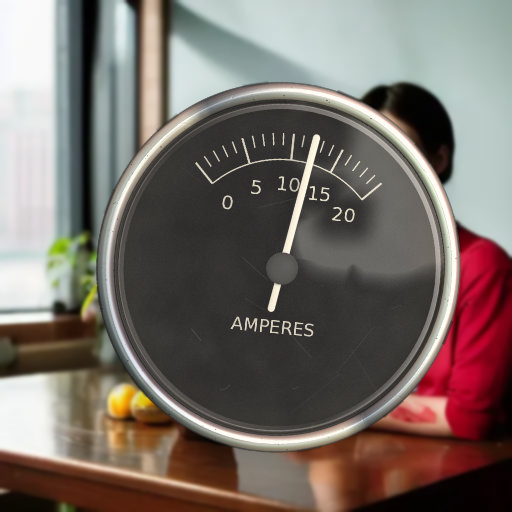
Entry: 12 A
